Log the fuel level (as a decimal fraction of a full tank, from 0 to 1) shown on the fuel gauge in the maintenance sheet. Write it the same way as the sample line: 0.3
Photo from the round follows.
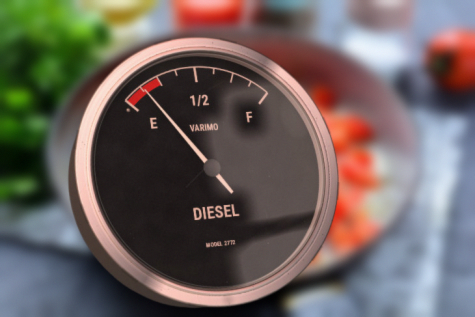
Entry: 0.125
